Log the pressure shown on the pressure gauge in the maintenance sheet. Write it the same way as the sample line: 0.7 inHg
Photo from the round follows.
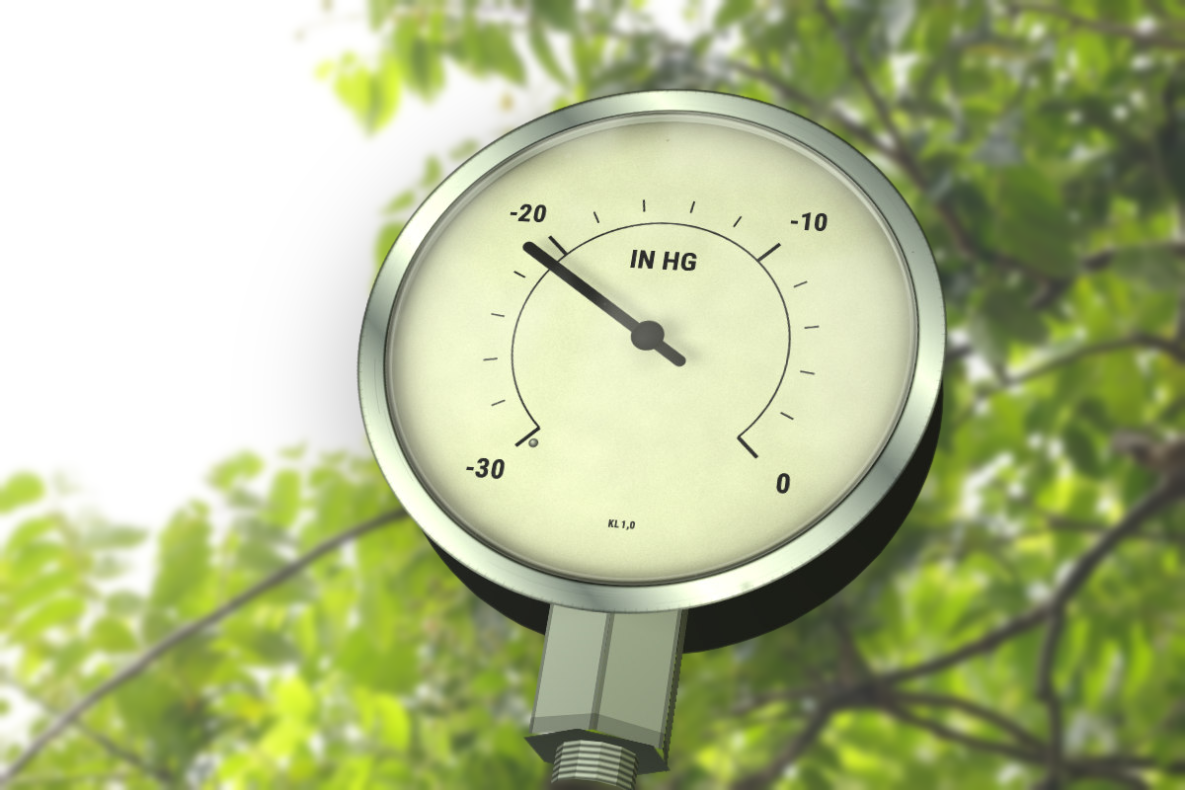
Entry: -21 inHg
